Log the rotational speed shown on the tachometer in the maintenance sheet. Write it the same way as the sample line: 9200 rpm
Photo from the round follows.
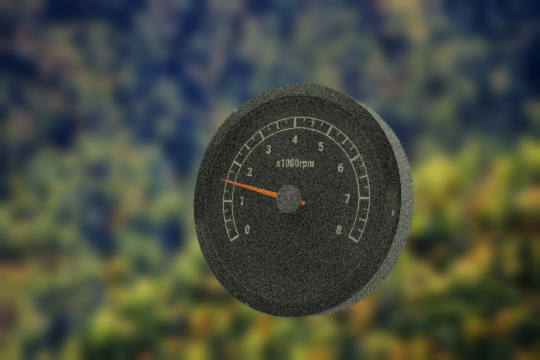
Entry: 1500 rpm
